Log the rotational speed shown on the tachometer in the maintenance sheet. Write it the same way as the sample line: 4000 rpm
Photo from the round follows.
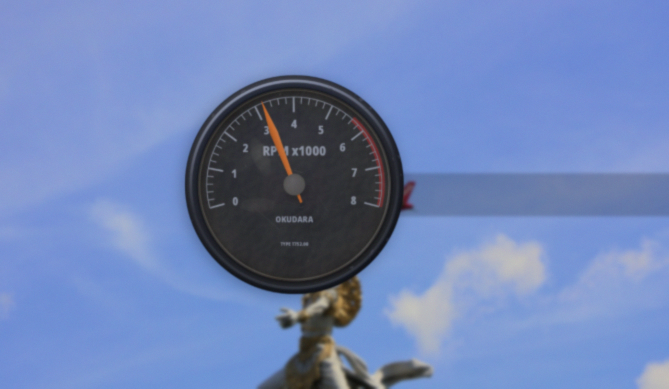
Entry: 3200 rpm
